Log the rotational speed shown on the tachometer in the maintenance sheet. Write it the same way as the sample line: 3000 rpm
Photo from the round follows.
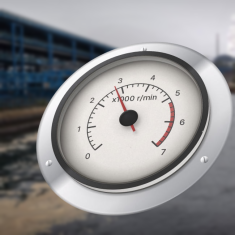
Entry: 2800 rpm
